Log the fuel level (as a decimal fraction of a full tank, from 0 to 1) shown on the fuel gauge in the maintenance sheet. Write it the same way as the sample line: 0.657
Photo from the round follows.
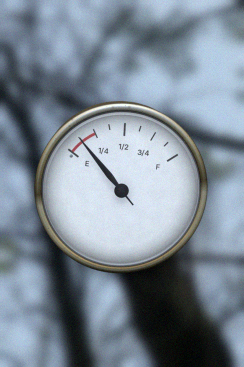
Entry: 0.125
